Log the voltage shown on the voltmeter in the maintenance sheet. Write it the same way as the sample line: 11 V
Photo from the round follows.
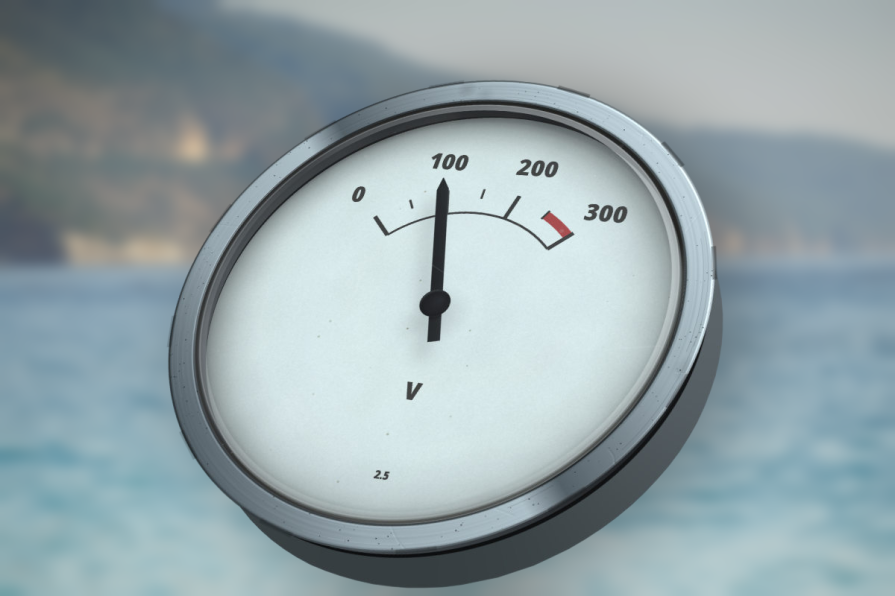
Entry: 100 V
